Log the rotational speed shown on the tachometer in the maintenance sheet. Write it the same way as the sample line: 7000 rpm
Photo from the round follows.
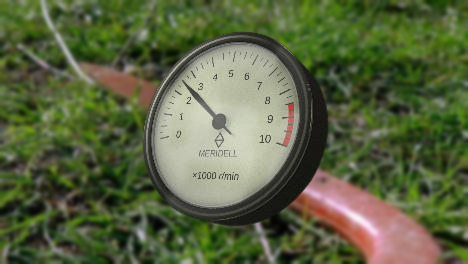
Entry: 2500 rpm
